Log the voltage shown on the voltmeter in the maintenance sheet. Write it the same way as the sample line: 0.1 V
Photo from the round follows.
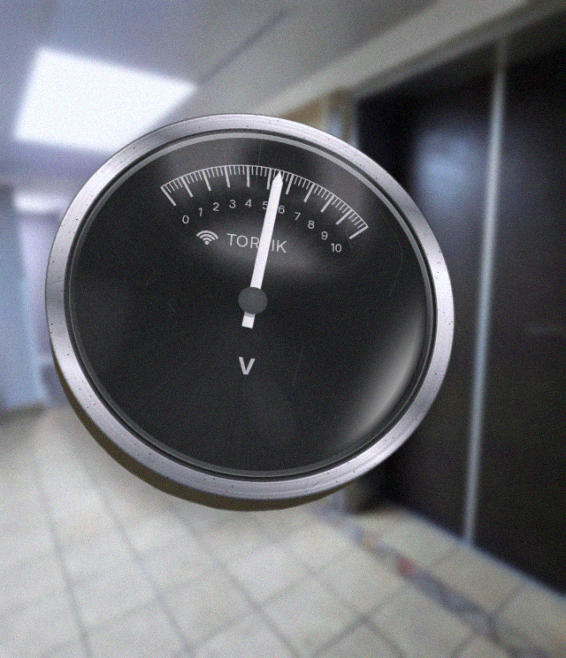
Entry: 5.4 V
